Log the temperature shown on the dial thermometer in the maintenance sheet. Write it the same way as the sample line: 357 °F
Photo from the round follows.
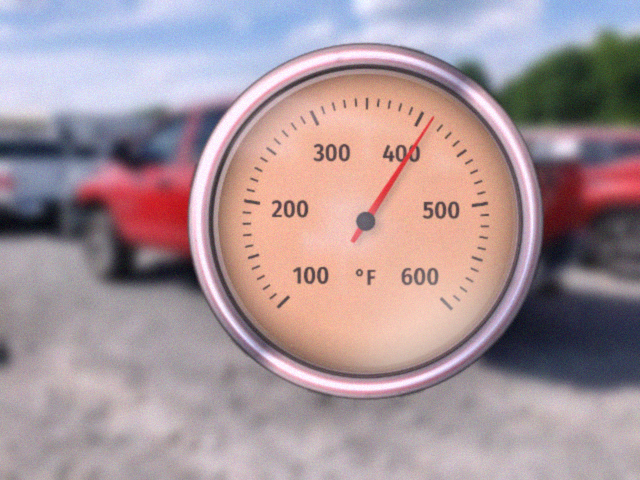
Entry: 410 °F
